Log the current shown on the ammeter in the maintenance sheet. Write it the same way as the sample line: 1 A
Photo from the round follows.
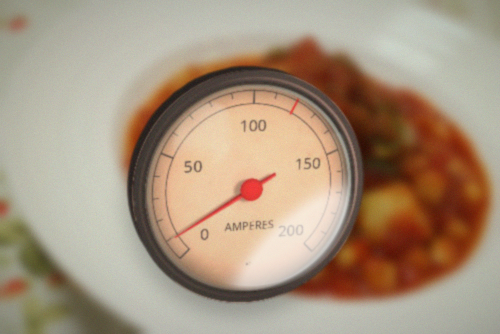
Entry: 10 A
